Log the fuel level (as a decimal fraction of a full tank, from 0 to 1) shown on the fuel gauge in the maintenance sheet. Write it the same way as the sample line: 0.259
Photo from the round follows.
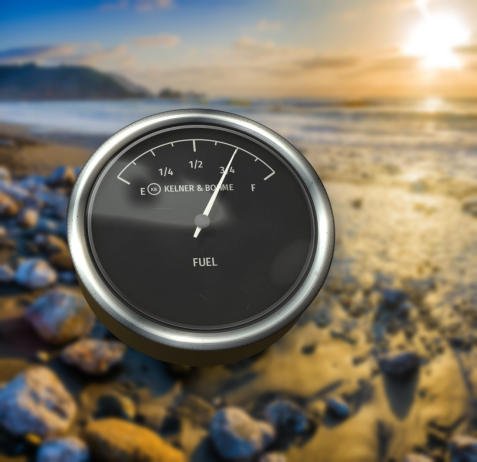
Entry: 0.75
